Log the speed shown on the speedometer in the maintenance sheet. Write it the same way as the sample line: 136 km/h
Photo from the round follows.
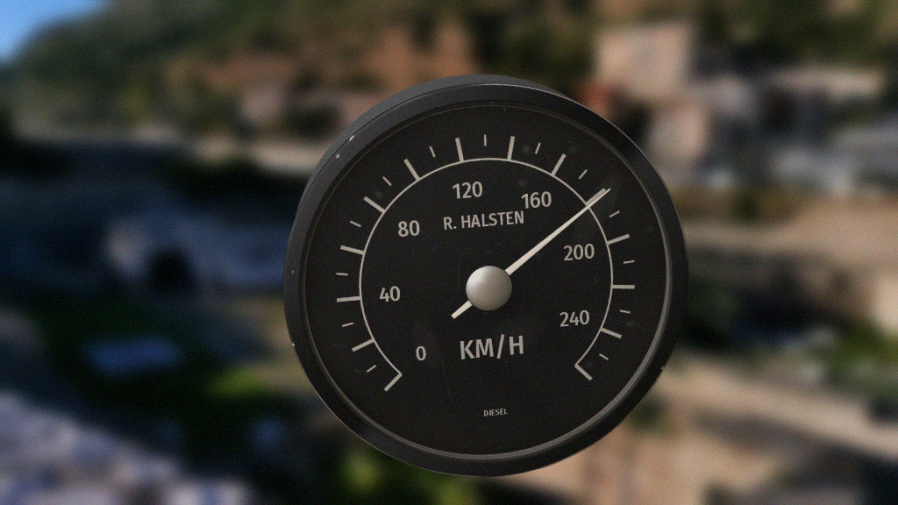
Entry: 180 km/h
